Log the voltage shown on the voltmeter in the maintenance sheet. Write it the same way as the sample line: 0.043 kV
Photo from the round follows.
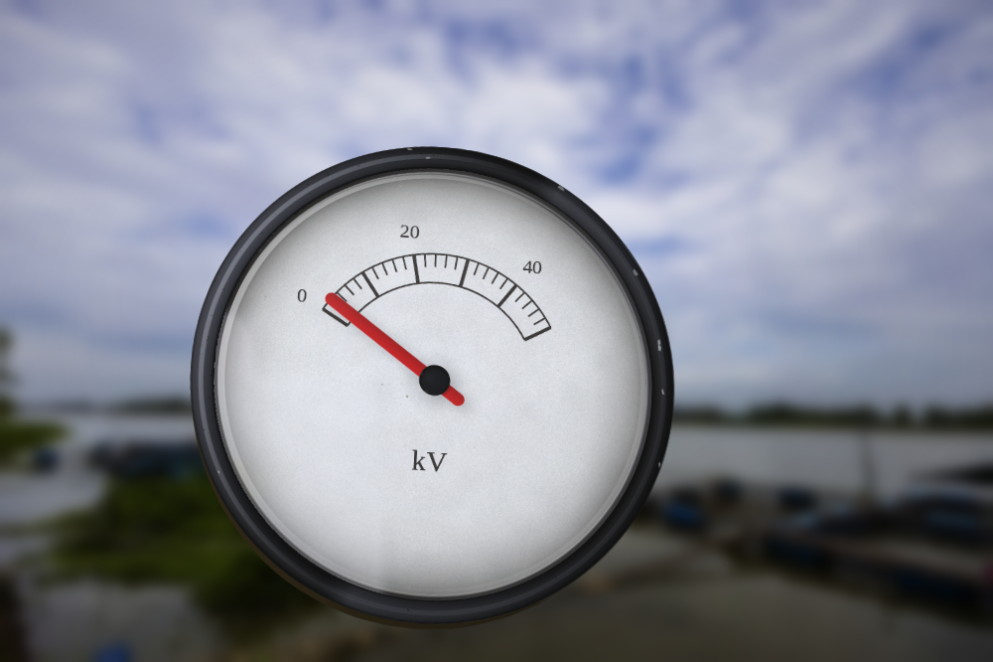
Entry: 2 kV
